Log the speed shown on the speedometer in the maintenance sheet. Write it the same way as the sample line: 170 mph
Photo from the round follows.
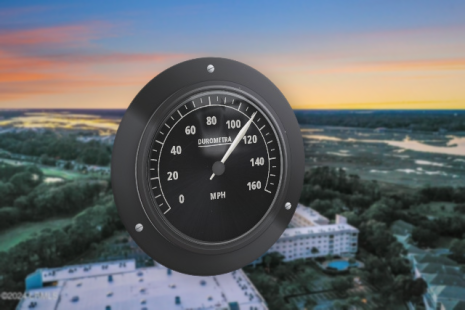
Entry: 110 mph
